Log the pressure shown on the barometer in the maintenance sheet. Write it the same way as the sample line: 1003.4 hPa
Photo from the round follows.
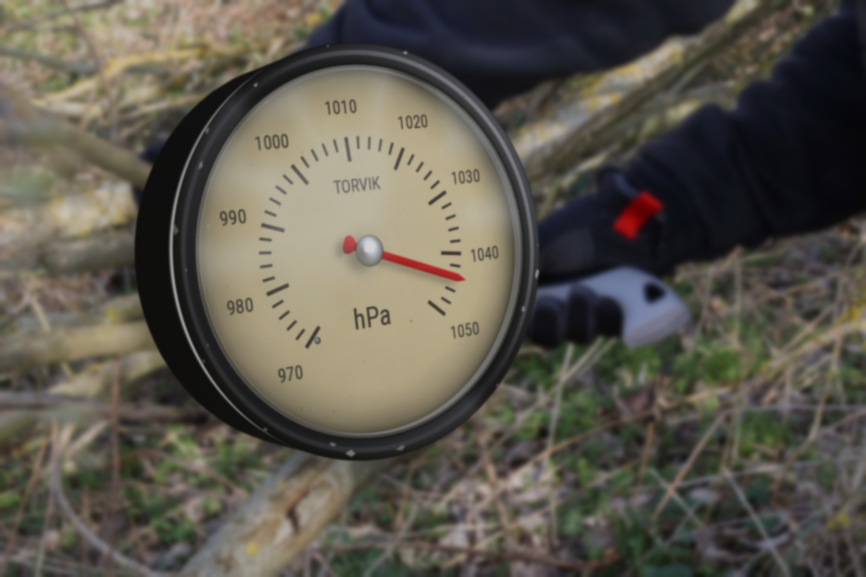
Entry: 1044 hPa
